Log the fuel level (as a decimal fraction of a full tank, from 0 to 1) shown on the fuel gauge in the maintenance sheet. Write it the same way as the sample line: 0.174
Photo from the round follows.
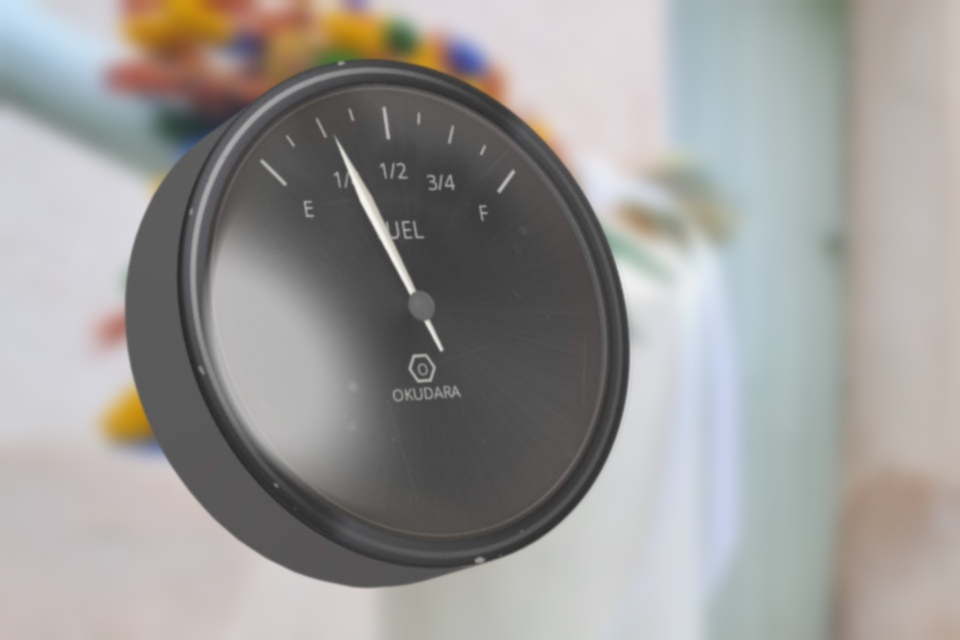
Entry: 0.25
